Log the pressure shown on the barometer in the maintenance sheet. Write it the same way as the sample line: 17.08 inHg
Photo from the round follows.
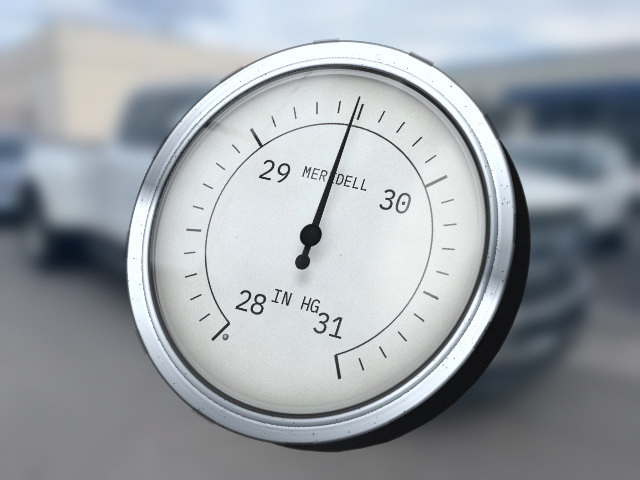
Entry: 29.5 inHg
